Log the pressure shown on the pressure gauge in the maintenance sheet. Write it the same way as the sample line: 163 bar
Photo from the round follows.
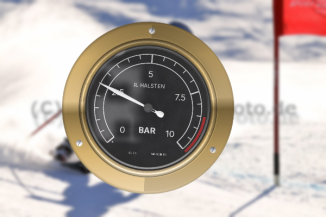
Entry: 2.5 bar
